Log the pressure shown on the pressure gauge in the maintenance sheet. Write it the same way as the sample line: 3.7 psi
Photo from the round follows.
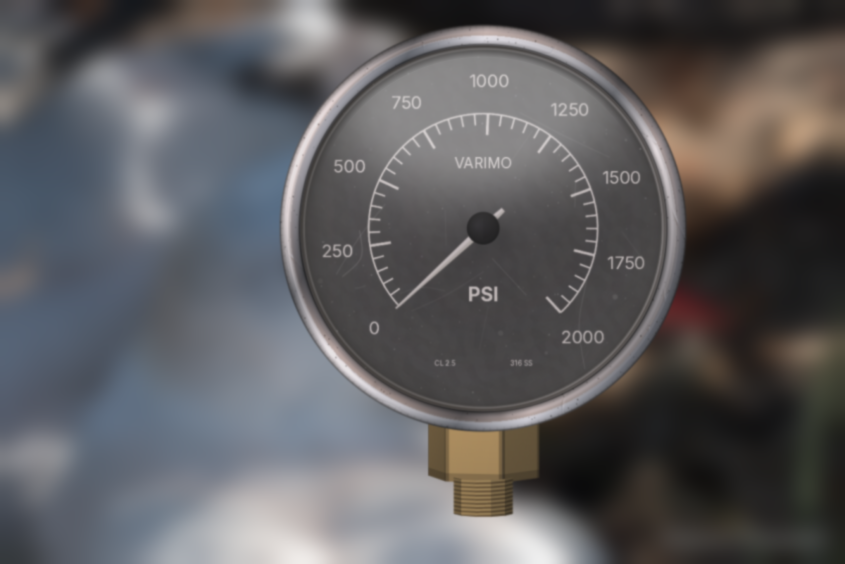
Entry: 0 psi
